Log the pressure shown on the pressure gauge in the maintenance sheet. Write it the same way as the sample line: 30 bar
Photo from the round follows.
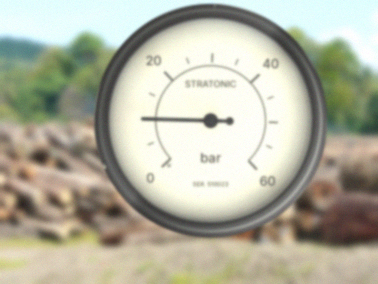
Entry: 10 bar
